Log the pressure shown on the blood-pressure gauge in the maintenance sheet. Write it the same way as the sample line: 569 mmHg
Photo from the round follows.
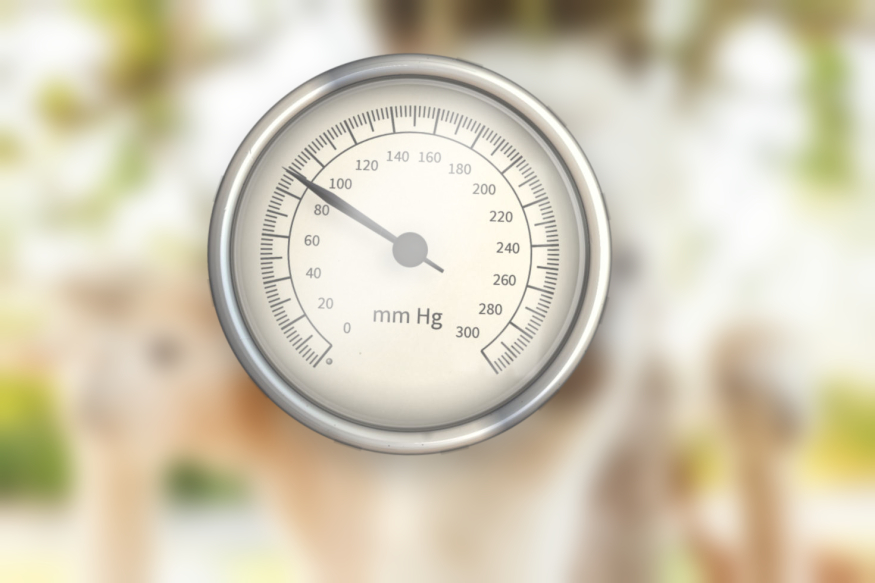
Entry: 88 mmHg
